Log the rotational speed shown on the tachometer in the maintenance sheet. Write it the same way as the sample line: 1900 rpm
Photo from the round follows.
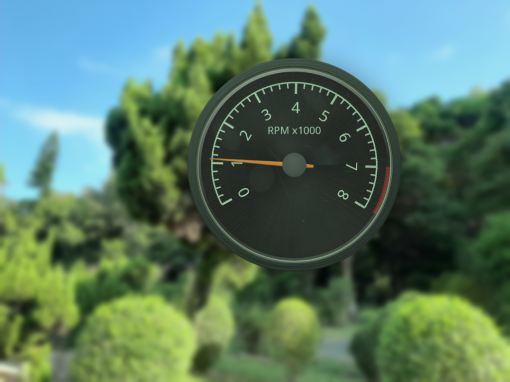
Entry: 1100 rpm
